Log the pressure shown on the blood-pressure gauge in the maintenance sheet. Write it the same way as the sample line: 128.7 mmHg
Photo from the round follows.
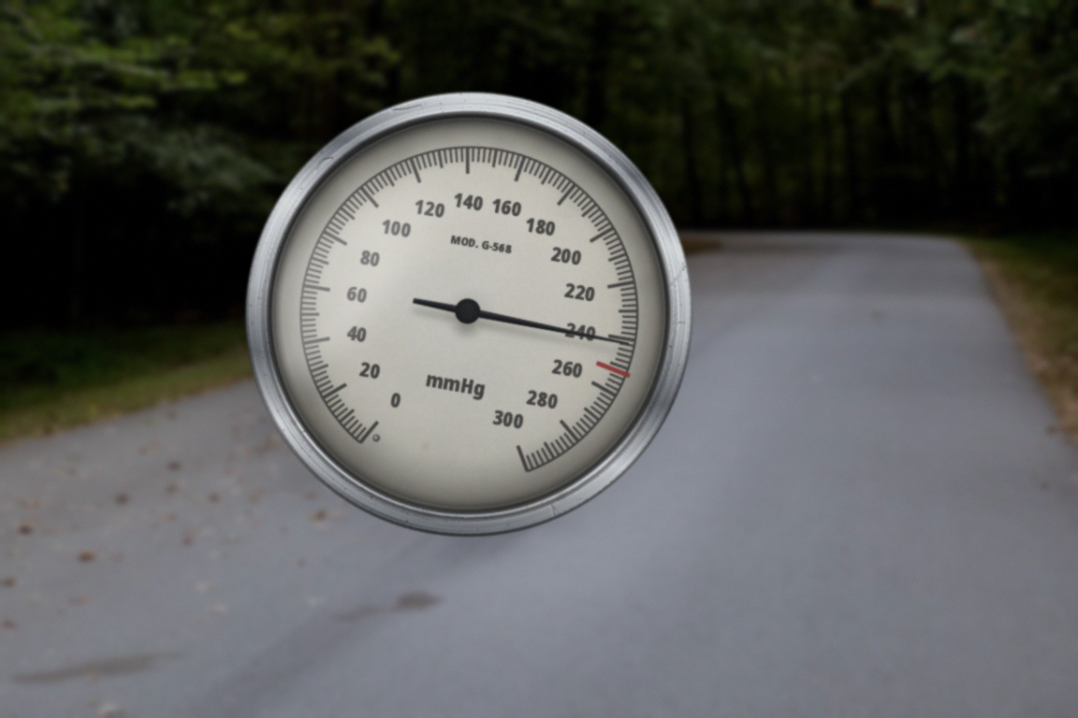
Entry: 242 mmHg
